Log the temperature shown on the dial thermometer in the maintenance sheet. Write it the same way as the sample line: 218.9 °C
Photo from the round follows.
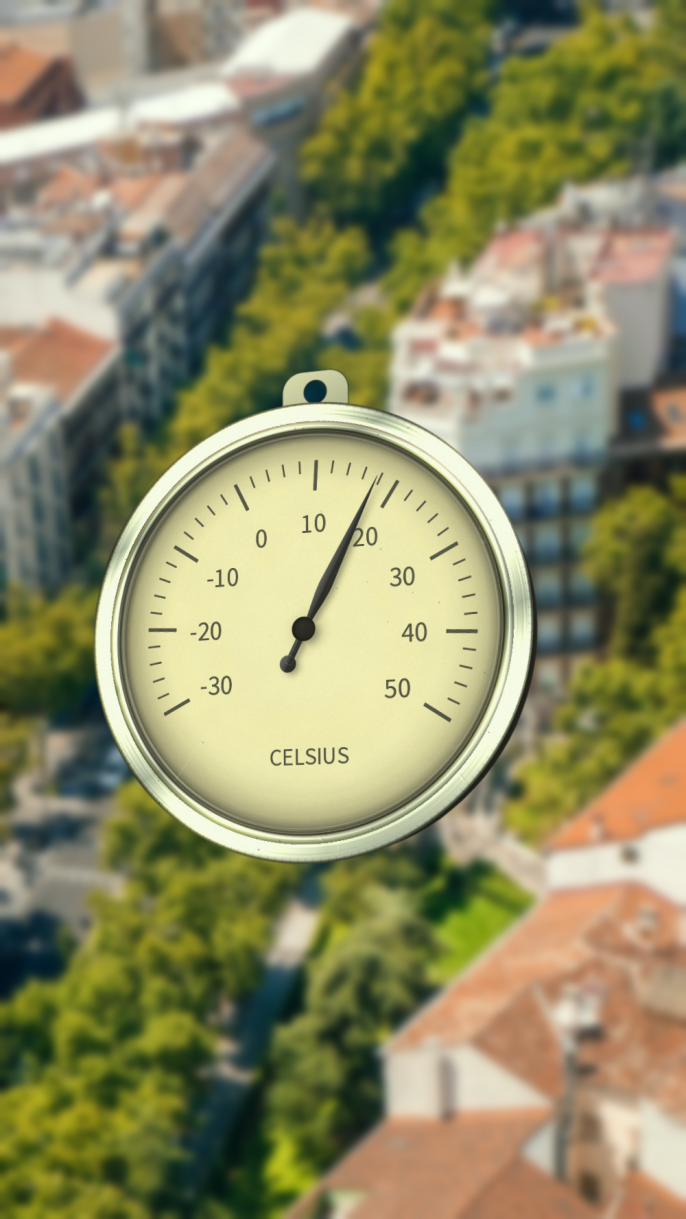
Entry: 18 °C
